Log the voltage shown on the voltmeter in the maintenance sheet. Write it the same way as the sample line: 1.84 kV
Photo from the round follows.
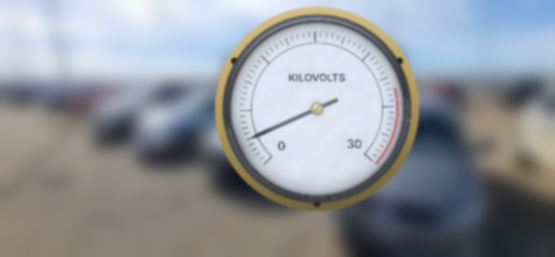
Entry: 2.5 kV
